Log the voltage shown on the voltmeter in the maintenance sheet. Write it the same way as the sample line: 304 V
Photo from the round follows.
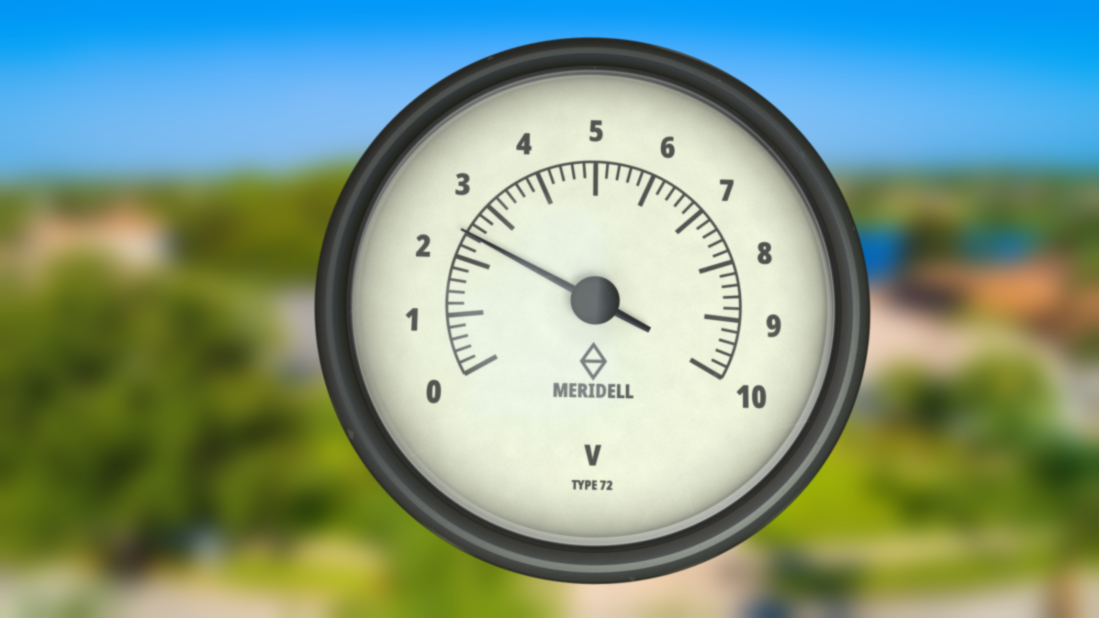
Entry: 2.4 V
